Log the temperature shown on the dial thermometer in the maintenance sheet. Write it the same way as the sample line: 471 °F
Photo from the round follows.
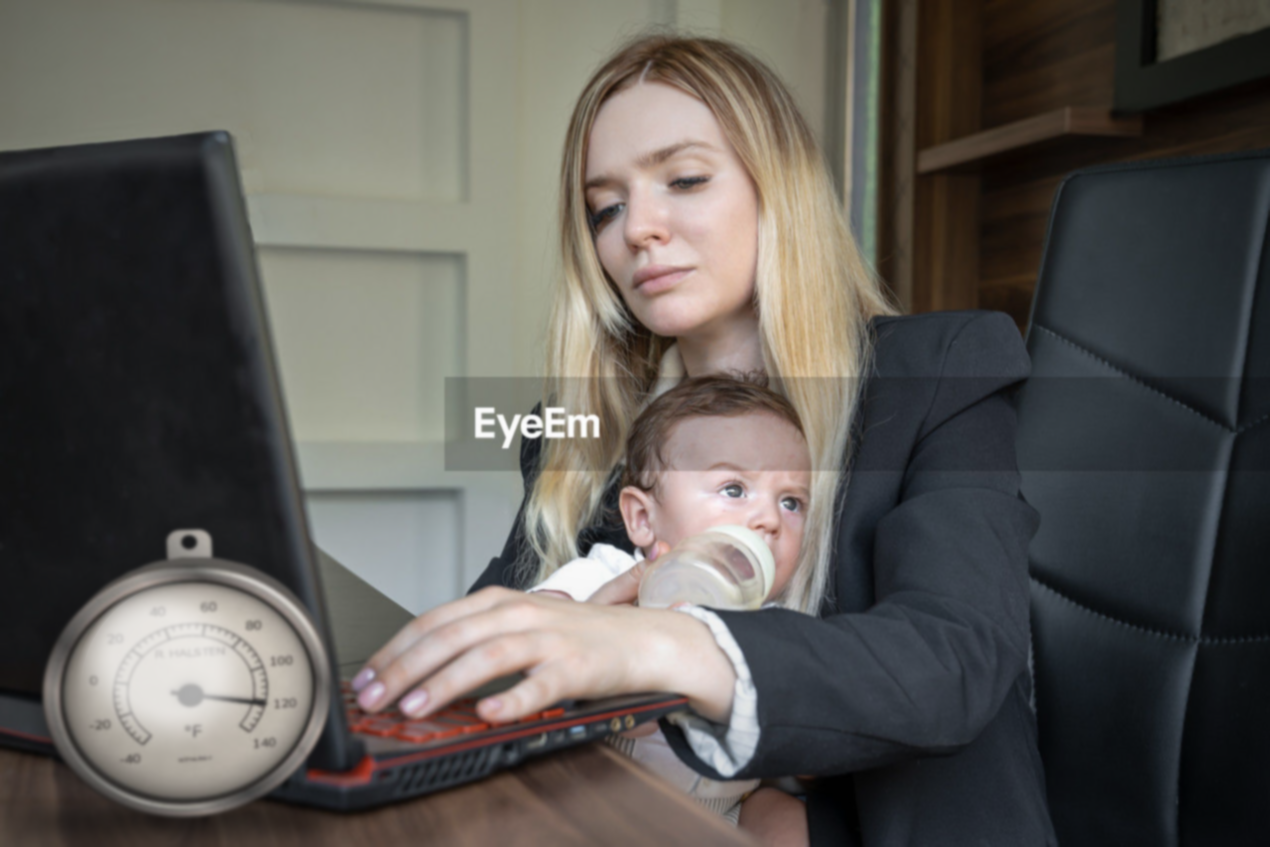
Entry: 120 °F
